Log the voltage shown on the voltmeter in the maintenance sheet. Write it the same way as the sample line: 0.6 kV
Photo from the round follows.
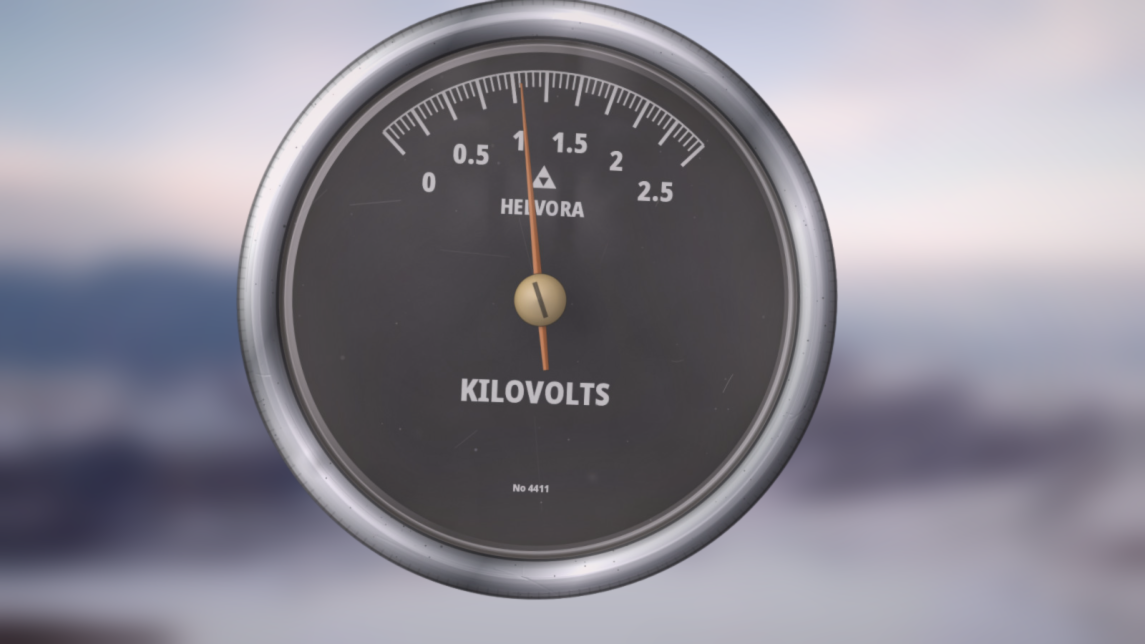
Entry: 1.05 kV
